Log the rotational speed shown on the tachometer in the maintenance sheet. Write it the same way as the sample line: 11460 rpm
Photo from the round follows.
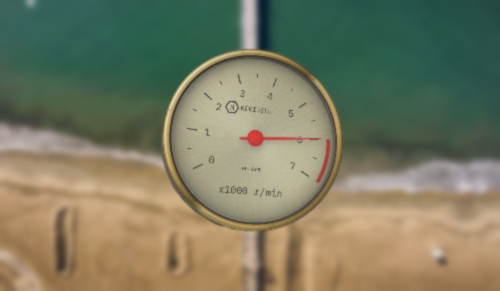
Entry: 6000 rpm
